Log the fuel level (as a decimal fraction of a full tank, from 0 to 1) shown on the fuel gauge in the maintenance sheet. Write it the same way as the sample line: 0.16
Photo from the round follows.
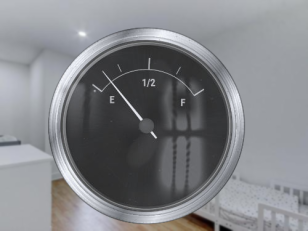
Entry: 0.125
